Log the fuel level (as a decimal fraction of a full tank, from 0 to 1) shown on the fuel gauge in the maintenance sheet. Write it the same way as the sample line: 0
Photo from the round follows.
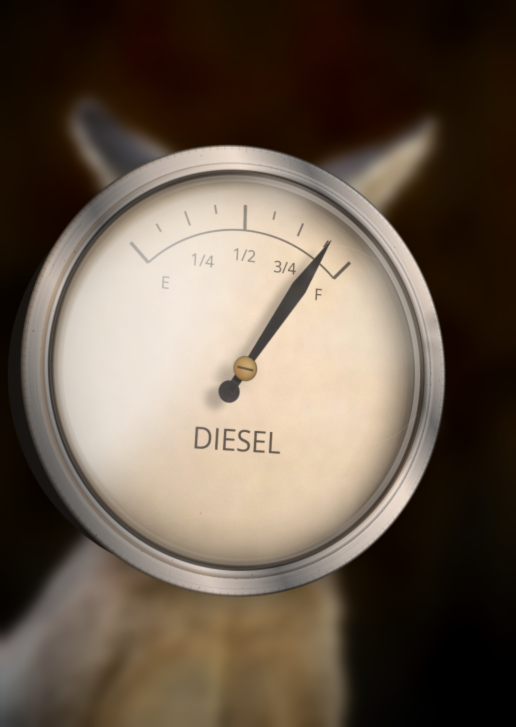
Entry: 0.875
